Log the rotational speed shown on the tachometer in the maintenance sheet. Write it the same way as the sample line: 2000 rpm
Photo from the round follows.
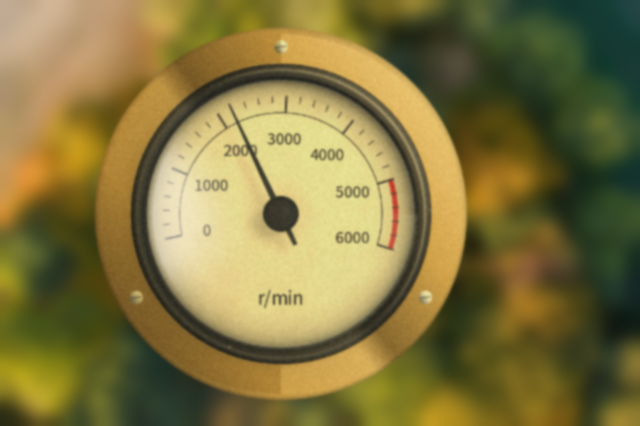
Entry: 2200 rpm
